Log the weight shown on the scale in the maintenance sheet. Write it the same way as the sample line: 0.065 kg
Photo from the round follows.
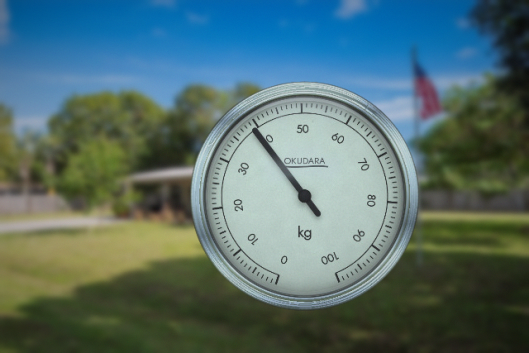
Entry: 39 kg
